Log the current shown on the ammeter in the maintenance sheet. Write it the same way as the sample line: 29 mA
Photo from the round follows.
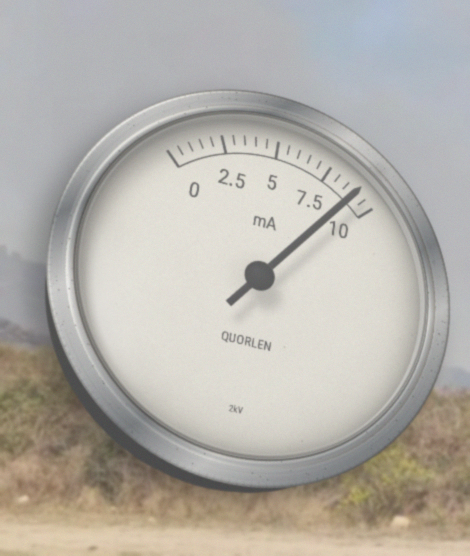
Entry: 9 mA
